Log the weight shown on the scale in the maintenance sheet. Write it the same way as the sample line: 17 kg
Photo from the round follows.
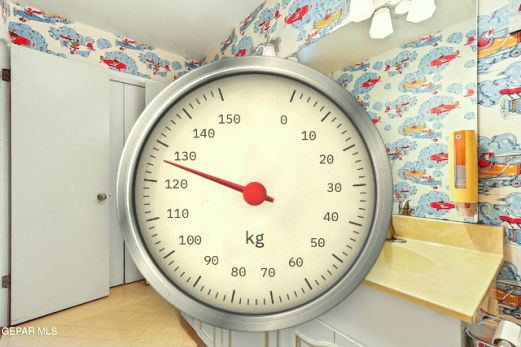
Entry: 126 kg
